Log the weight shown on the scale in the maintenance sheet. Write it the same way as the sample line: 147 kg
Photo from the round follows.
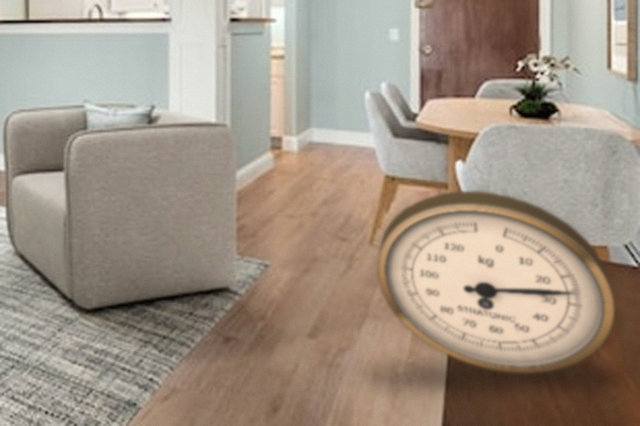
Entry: 25 kg
